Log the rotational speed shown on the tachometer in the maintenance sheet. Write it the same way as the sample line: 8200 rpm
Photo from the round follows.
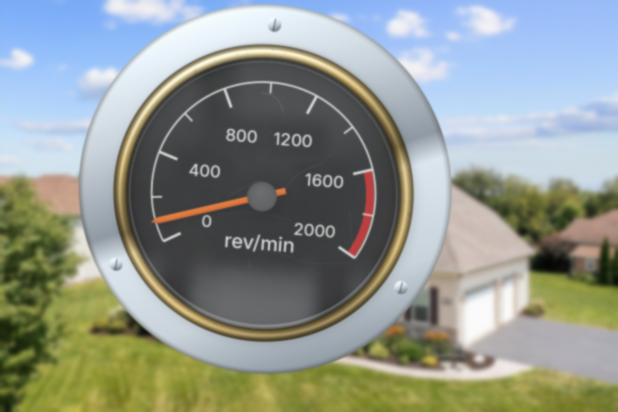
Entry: 100 rpm
